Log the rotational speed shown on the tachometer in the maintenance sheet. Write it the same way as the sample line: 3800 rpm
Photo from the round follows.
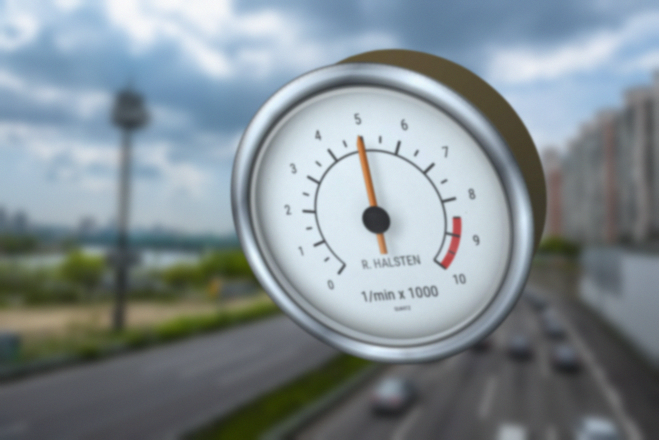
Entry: 5000 rpm
